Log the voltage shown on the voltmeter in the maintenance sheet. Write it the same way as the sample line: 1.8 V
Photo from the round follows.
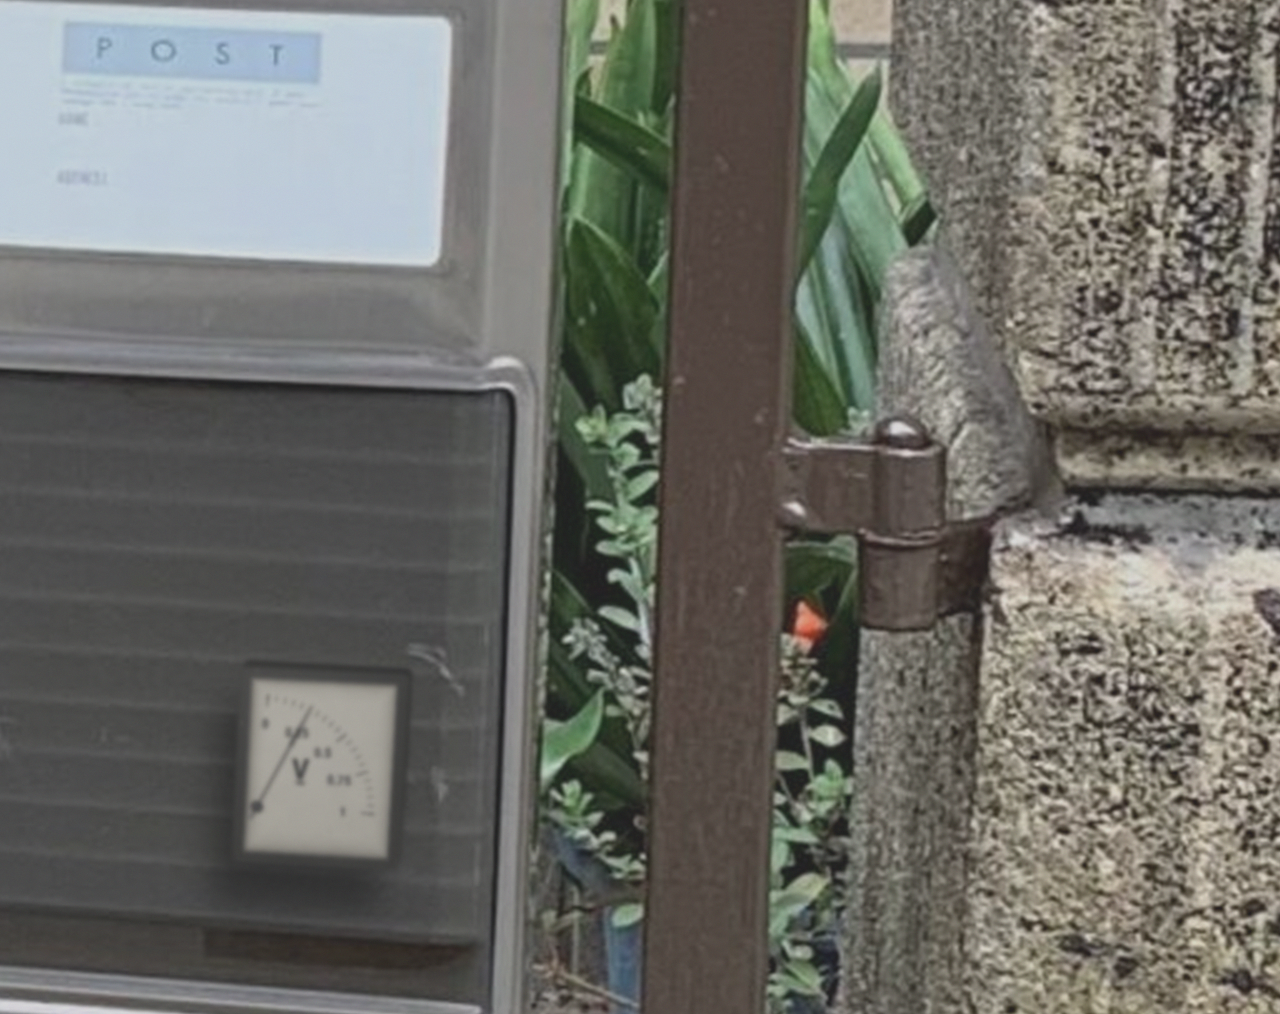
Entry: 0.25 V
